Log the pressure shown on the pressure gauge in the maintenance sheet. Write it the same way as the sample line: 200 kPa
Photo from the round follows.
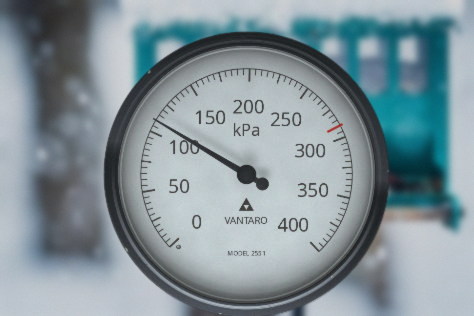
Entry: 110 kPa
